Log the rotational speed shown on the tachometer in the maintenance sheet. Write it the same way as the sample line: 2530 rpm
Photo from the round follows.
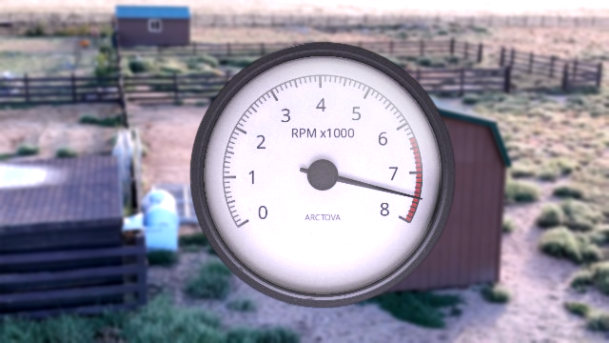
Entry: 7500 rpm
